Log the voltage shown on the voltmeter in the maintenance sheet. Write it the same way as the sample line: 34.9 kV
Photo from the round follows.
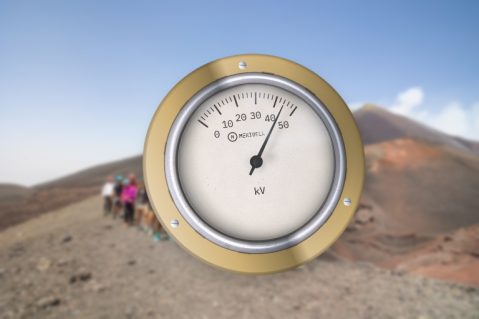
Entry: 44 kV
